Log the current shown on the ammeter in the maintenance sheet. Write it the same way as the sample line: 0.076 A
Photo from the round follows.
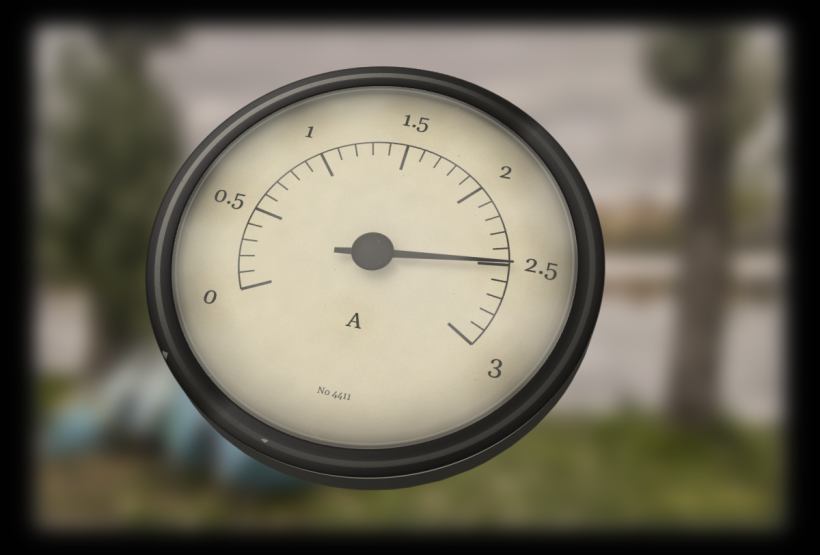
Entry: 2.5 A
